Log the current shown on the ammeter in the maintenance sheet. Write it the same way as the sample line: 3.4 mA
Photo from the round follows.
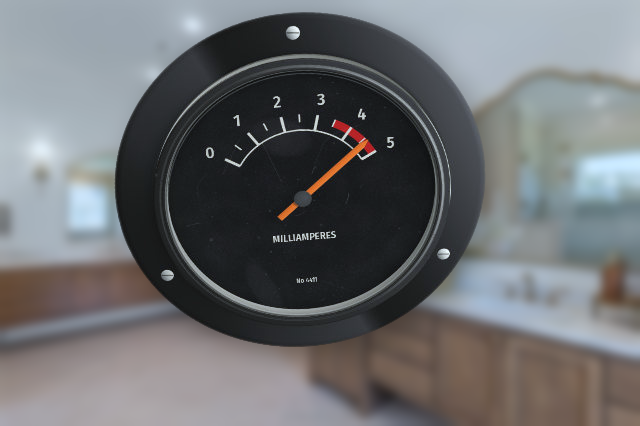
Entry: 4.5 mA
